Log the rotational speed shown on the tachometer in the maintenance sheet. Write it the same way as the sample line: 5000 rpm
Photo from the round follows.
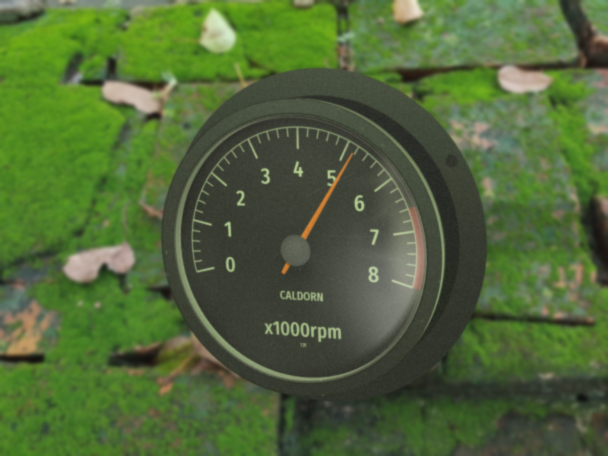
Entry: 5200 rpm
